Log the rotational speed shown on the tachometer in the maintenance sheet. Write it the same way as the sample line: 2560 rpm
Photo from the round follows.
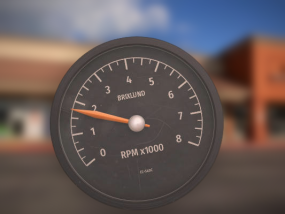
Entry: 1750 rpm
